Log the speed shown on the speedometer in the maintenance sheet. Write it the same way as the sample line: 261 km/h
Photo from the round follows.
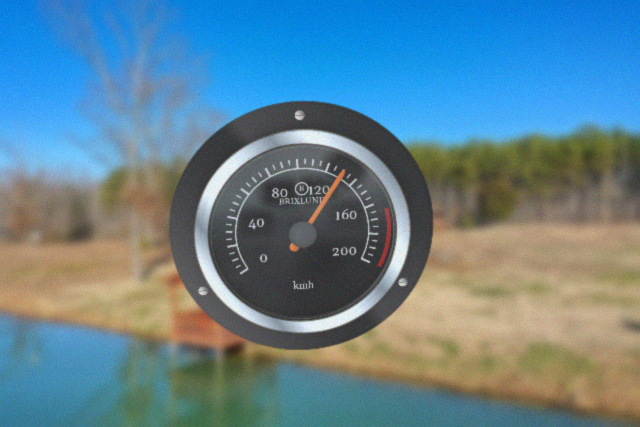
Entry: 130 km/h
